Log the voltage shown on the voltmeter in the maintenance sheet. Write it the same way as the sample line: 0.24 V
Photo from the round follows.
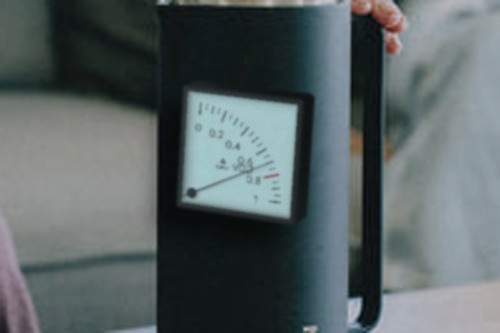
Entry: 0.7 V
